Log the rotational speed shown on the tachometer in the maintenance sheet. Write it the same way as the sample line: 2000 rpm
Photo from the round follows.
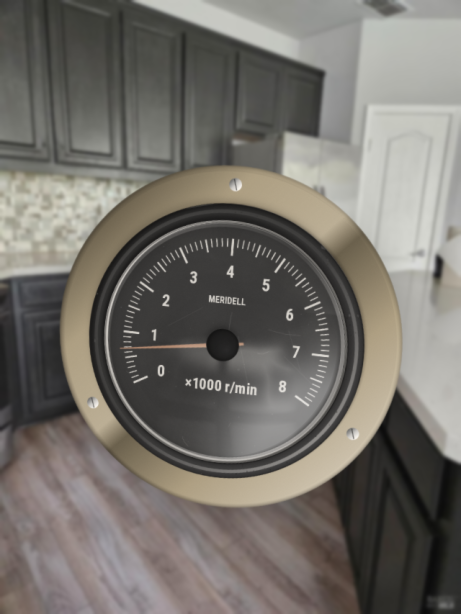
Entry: 700 rpm
